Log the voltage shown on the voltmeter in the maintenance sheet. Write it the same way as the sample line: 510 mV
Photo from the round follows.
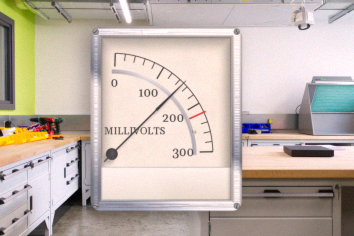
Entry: 150 mV
